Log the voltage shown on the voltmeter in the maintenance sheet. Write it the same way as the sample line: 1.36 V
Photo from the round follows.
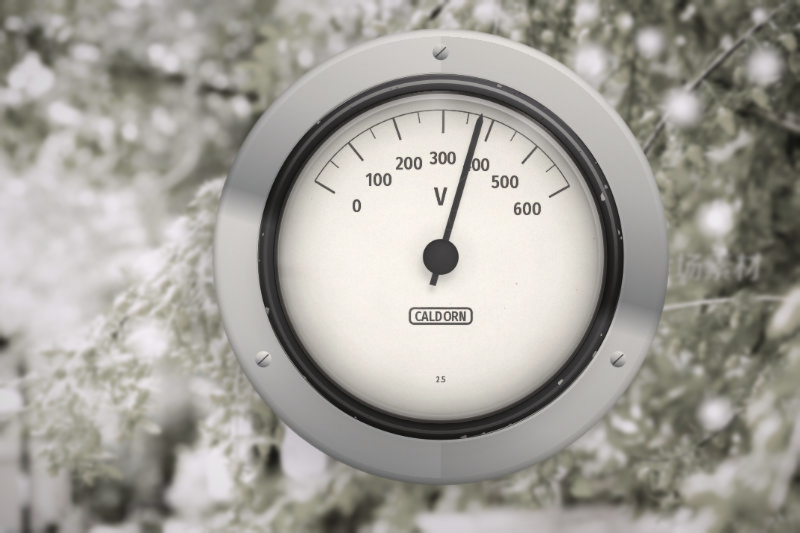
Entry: 375 V
